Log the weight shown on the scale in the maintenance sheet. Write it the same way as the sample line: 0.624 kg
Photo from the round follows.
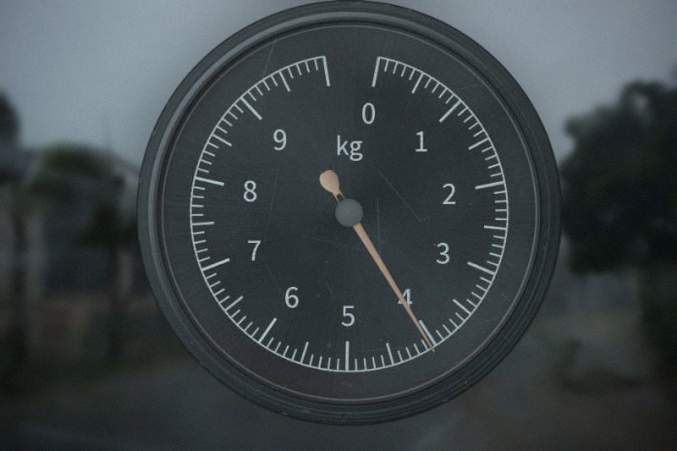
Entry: 4.05 kg
